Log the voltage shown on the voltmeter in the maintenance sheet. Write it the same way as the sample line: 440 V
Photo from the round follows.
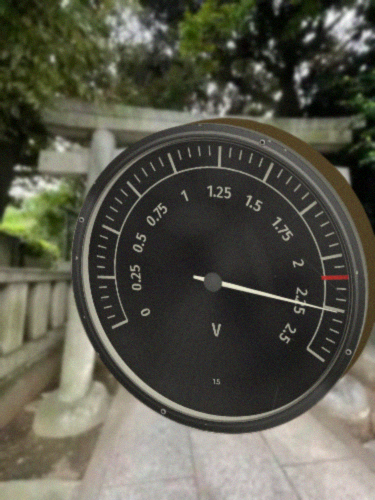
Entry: 2.25 V
